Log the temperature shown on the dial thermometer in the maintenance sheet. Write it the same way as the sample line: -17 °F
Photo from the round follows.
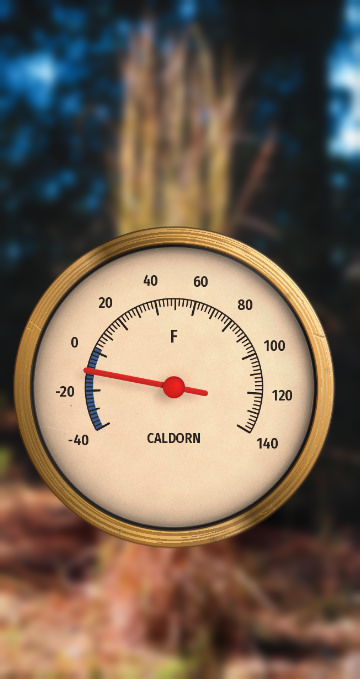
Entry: -10 °F
